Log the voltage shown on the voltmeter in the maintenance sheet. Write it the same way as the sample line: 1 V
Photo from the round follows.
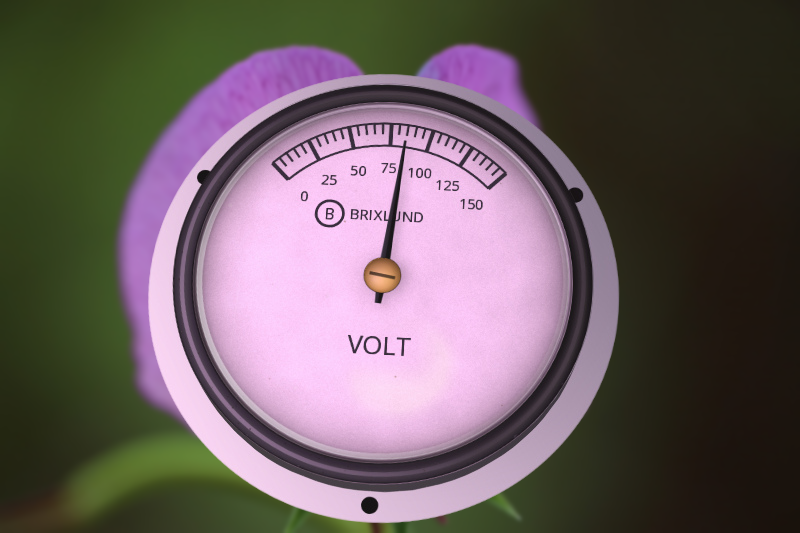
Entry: 85 V
